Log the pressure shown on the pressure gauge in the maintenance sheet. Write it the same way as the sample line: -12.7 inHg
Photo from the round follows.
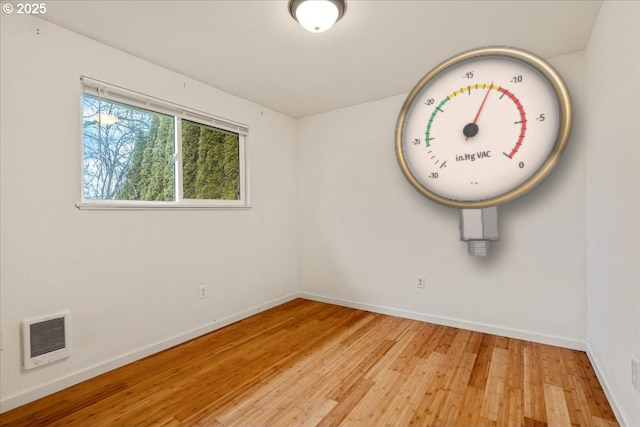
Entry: -12 inHg
